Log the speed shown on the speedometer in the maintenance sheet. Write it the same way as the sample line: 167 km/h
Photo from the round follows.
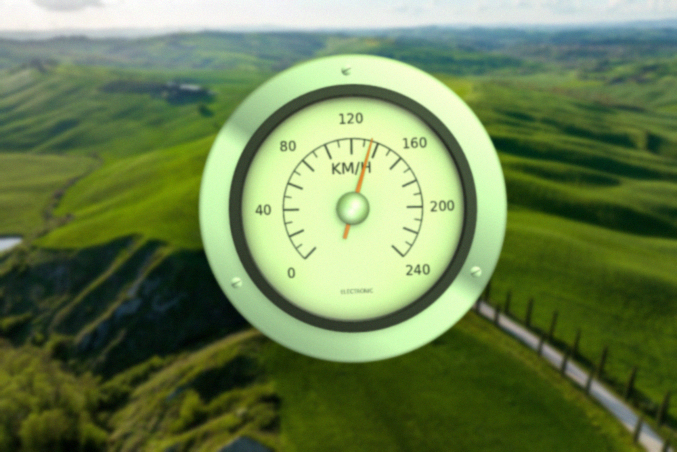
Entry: 135 km/h
